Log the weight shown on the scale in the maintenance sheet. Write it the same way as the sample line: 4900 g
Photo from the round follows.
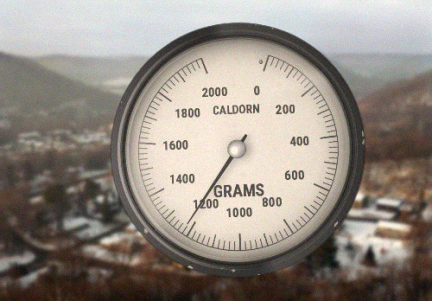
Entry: 1220 g
